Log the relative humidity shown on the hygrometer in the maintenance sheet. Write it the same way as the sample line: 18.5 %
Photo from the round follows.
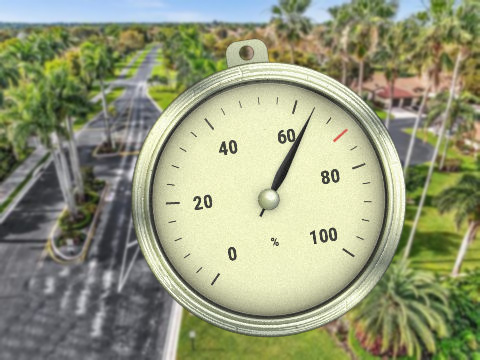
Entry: 64 %
